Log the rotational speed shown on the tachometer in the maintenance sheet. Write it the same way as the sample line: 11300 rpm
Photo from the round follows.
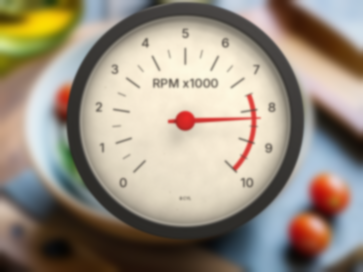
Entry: 8250 rpm
